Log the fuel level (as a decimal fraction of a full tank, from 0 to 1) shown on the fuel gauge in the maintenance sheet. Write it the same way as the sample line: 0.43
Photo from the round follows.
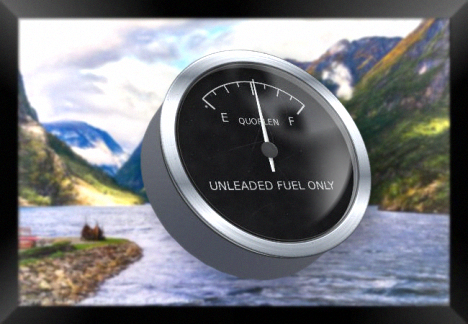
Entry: 0.5
